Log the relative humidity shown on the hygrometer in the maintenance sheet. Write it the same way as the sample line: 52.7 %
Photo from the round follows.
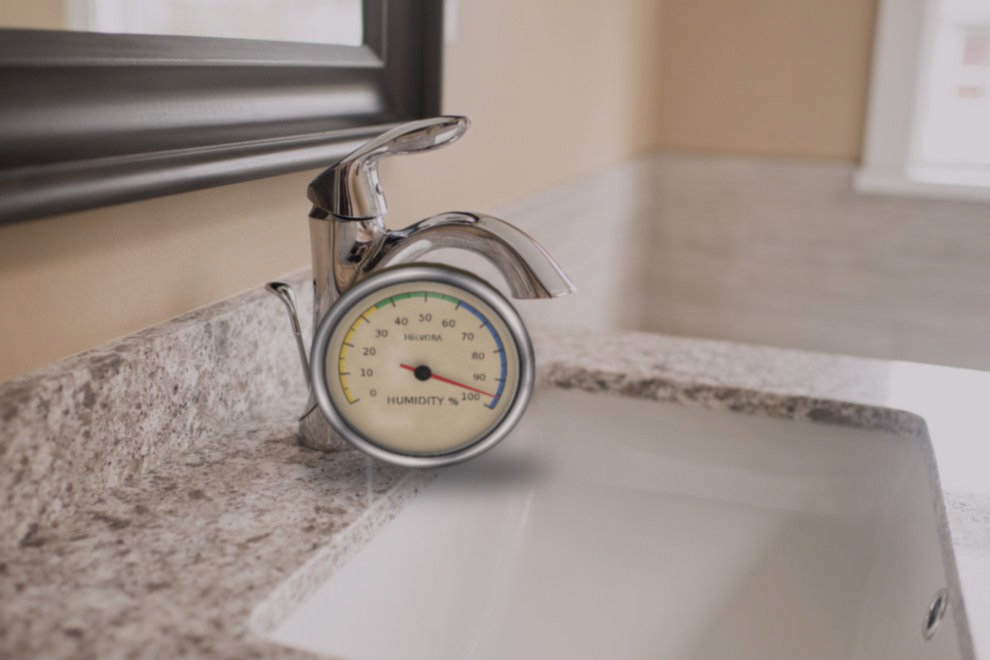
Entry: 95 %
